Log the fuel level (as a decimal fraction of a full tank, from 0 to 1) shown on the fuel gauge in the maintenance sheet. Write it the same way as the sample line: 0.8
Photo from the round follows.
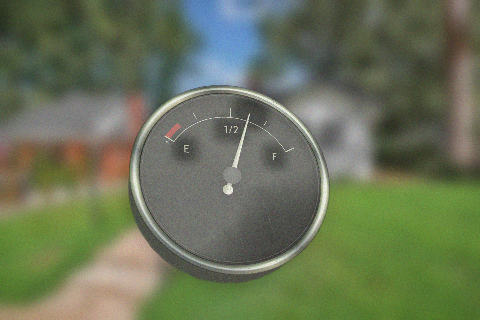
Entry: 0.625
